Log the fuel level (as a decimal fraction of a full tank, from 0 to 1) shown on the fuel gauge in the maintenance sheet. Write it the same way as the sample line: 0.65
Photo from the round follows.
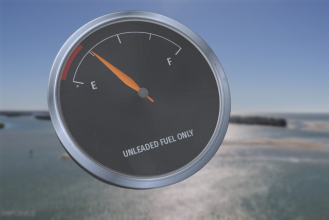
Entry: 0.25
